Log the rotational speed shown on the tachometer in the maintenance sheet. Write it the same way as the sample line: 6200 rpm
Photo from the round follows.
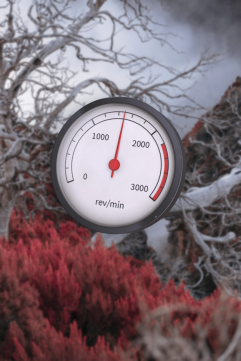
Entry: 1500 rpm
